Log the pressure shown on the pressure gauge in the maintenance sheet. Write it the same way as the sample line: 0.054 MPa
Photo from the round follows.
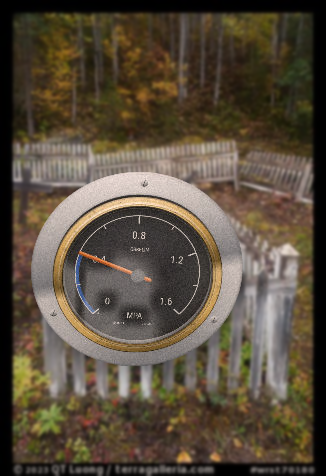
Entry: 0.4 MPa
